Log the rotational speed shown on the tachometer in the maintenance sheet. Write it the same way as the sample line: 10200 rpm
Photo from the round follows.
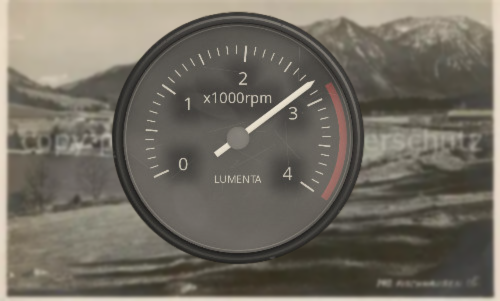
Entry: 2800 rpm
